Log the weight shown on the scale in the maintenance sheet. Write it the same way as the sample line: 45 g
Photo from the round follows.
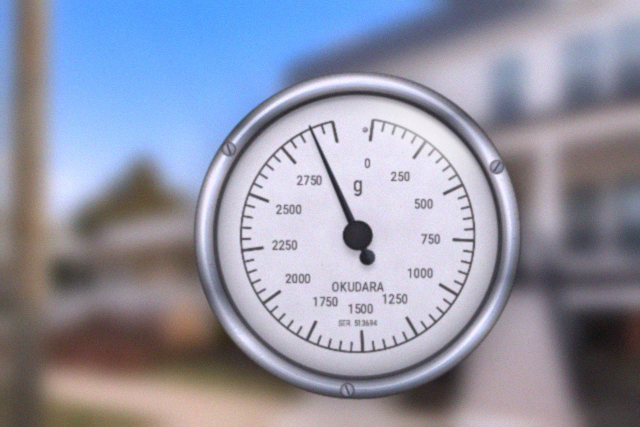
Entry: 2900 g
